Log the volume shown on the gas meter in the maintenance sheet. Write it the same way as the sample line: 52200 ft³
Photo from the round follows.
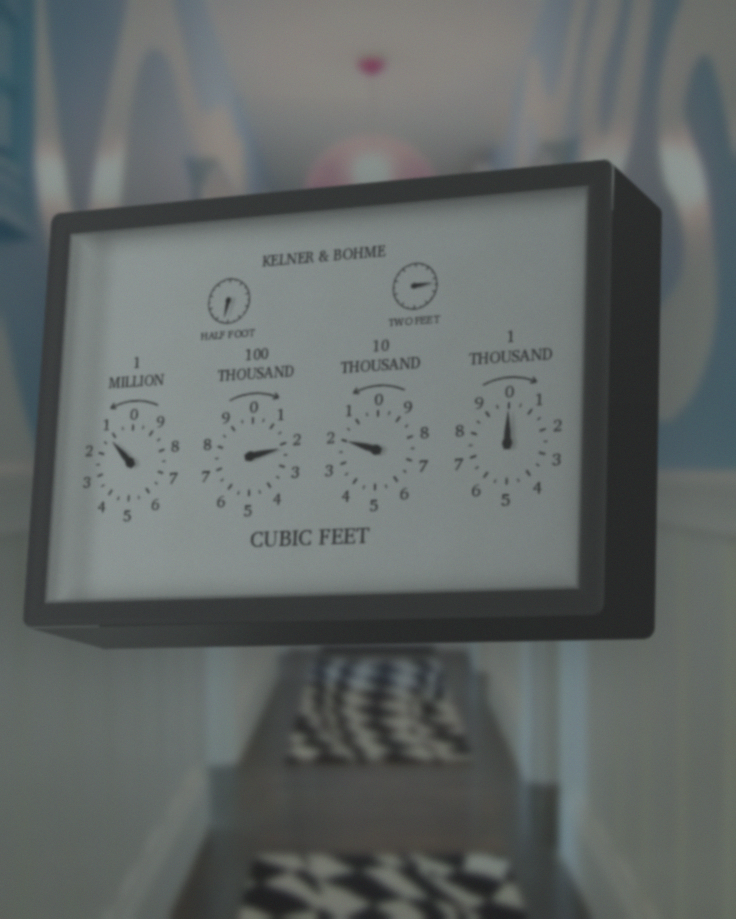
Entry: 122000 ft³
